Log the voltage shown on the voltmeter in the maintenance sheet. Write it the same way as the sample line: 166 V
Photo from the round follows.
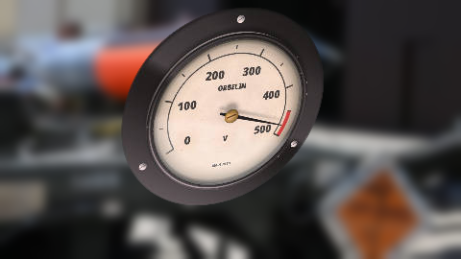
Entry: 475 V
